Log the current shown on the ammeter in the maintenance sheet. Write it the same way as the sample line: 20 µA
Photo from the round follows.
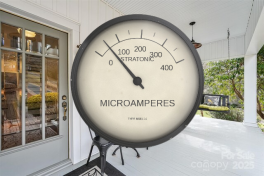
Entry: 50 µA
